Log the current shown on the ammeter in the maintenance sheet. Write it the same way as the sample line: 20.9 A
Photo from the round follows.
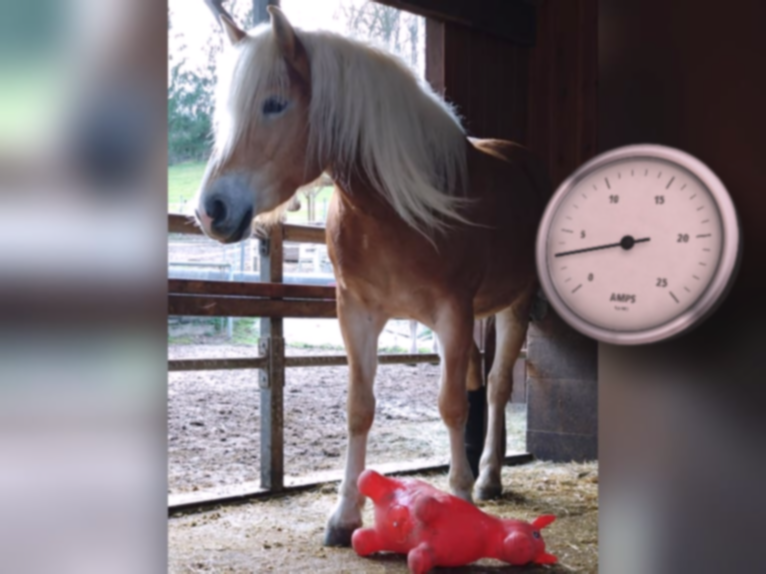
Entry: 3 A
